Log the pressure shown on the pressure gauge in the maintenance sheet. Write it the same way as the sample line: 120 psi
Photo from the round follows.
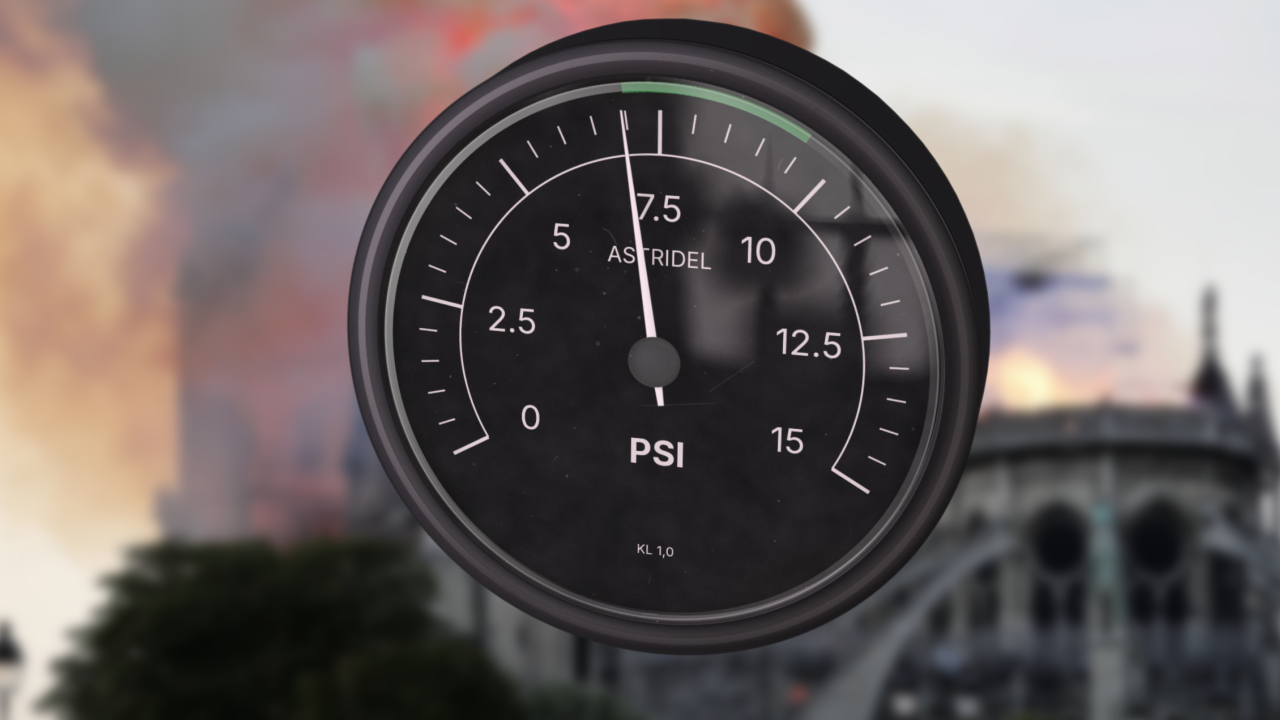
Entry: 7 psi
